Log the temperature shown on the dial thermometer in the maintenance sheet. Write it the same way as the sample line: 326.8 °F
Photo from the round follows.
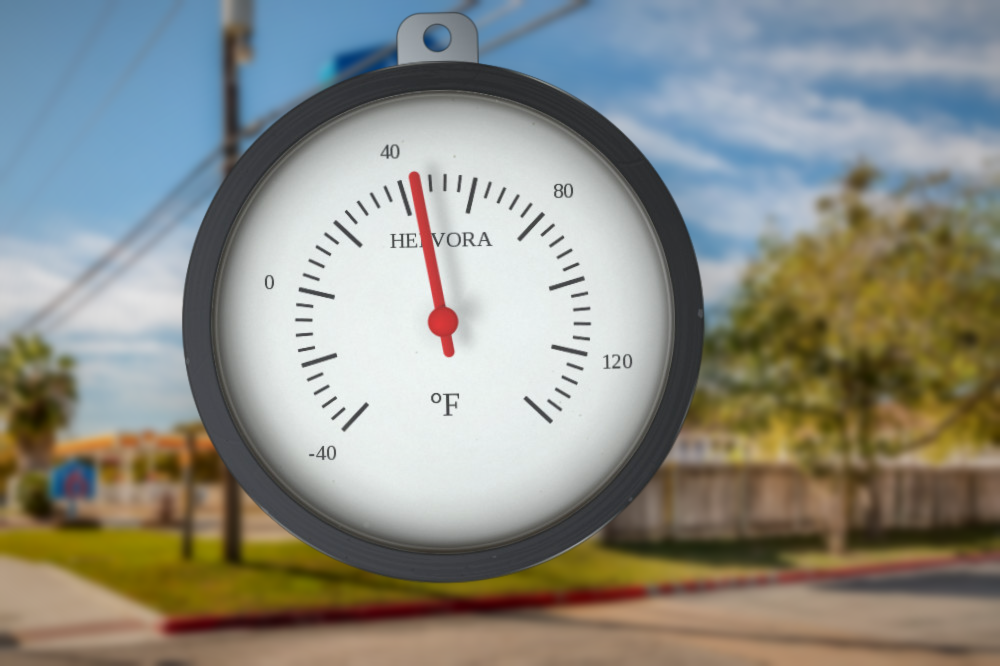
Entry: 44 °F
